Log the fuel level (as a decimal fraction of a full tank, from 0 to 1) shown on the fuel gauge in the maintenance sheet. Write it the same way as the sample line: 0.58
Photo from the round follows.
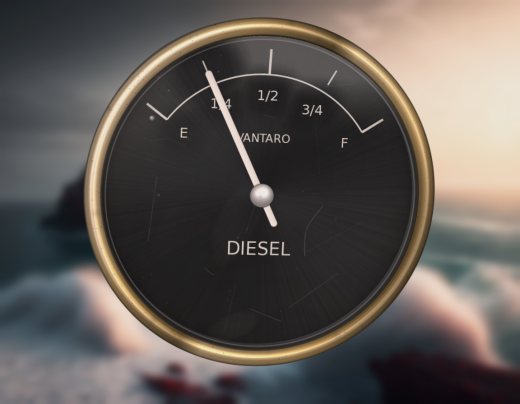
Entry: 0.25
